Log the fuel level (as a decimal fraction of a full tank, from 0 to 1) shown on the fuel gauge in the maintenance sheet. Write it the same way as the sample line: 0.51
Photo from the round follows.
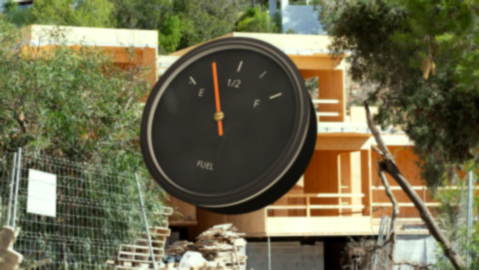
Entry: 0.25
